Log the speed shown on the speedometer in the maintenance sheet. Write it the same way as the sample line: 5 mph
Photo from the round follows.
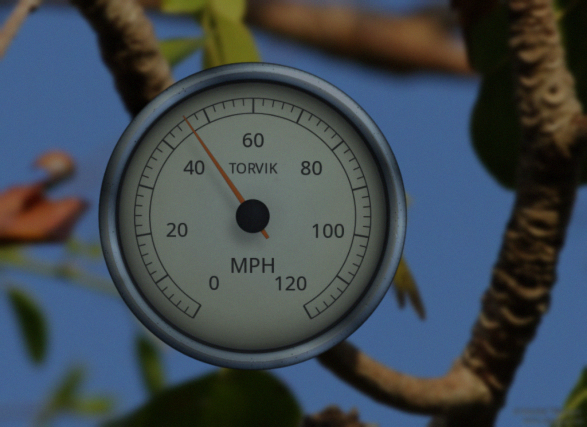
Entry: 46 mph
